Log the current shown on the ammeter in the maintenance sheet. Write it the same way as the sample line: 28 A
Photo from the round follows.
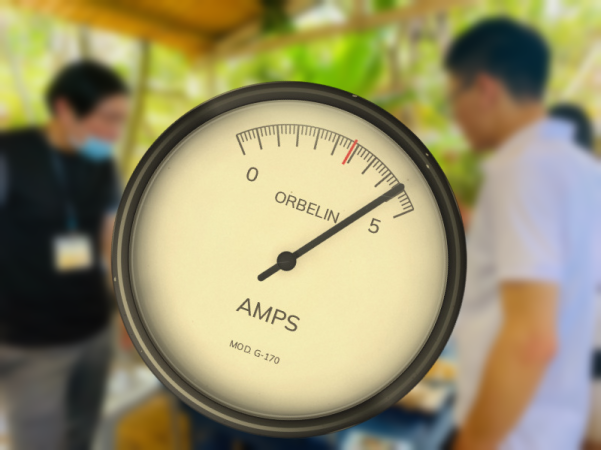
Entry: 4.4 A
